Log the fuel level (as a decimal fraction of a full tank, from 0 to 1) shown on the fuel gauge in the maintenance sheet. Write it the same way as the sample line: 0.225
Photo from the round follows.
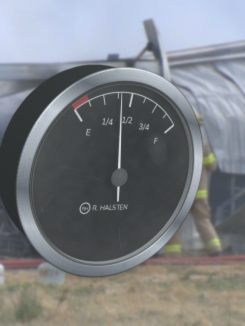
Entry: 0.375
